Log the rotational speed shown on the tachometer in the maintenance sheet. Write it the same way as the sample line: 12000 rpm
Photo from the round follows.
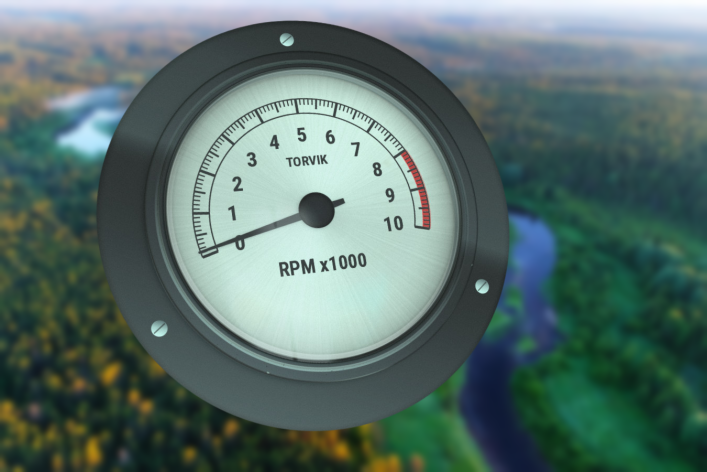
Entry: 100 rpm
